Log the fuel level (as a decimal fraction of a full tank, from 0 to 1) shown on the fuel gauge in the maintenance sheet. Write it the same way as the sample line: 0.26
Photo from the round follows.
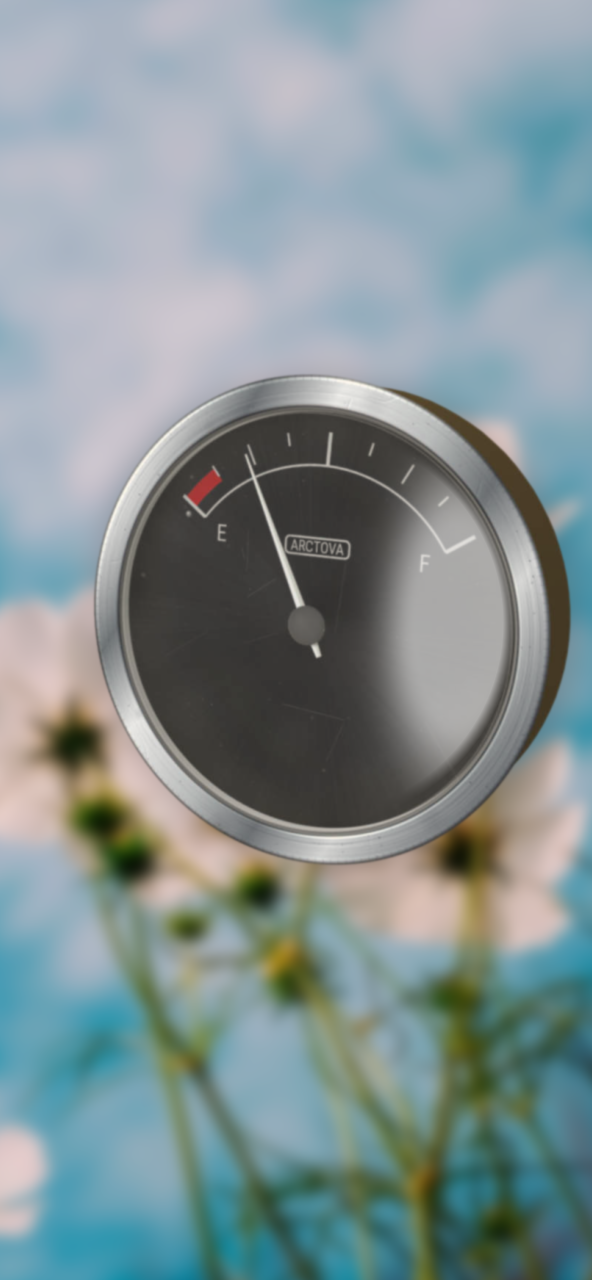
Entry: 0.25
